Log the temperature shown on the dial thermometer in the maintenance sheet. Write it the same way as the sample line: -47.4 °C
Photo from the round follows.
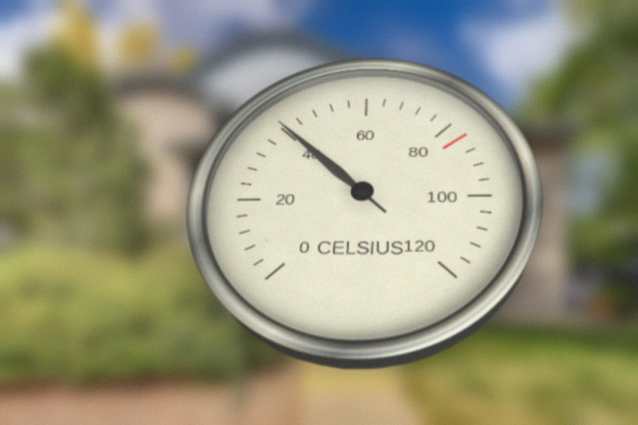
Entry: 40 °C
